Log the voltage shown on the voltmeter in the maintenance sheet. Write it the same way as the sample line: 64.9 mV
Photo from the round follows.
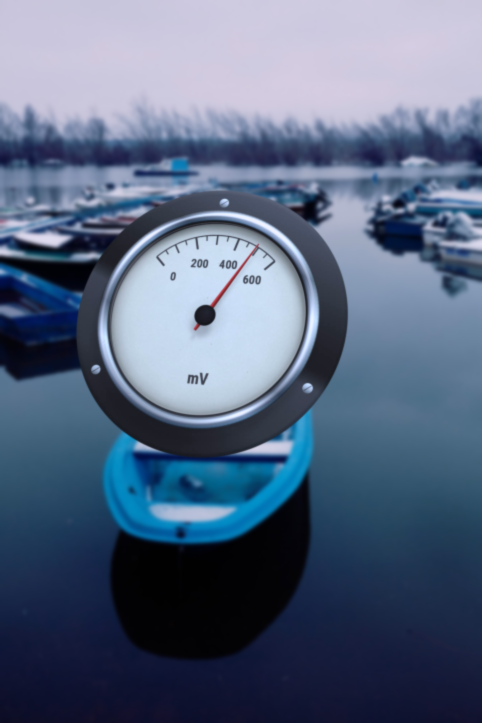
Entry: 500 mV
